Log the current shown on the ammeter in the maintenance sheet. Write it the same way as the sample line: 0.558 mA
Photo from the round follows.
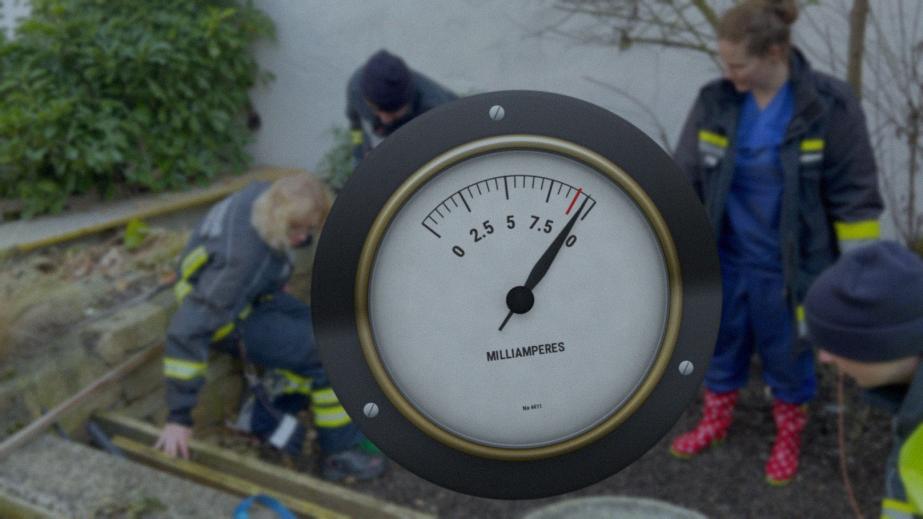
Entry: 9.5 mA
